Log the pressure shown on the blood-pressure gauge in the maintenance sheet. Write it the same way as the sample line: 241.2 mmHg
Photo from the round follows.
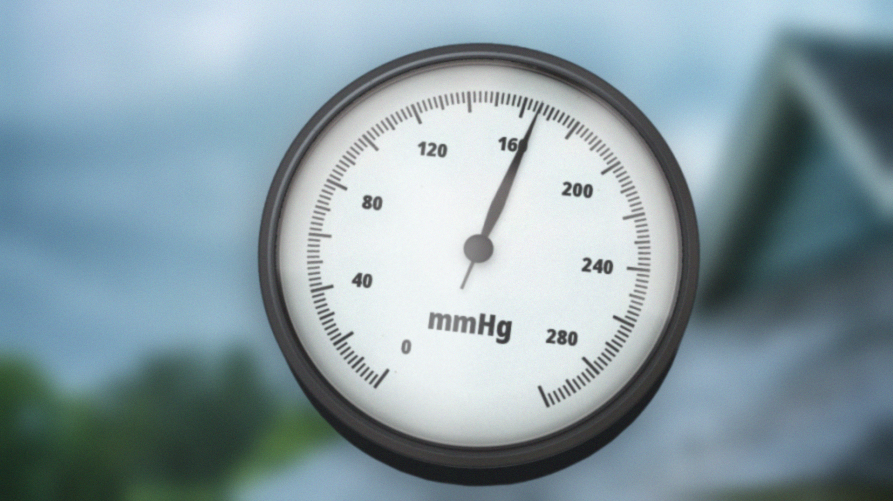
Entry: 166 mmHg
